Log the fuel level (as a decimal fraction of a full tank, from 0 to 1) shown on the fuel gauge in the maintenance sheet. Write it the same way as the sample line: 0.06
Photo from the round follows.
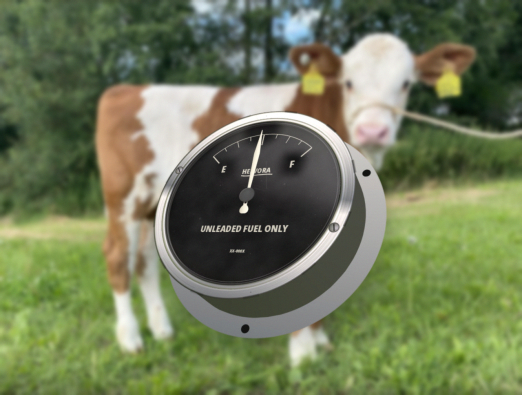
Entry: 0.5
